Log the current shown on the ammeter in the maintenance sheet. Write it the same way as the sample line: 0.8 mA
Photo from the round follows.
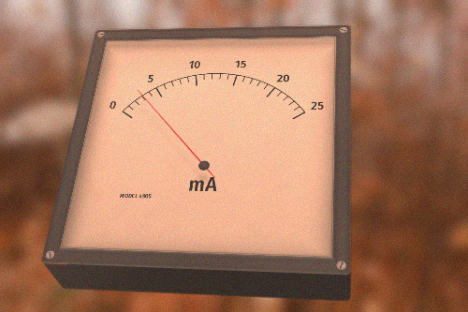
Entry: 3 mA
